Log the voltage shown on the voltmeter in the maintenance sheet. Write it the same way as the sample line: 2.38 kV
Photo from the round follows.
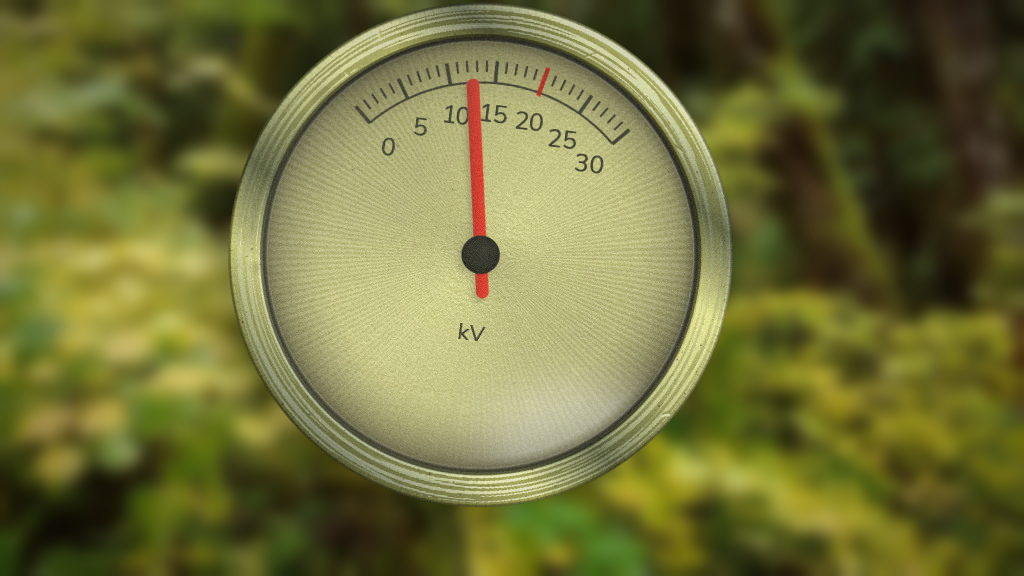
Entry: 12.5 kV
